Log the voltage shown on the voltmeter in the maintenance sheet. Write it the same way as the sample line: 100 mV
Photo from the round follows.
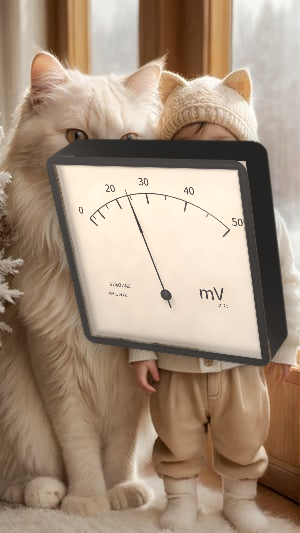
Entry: 25 mV
